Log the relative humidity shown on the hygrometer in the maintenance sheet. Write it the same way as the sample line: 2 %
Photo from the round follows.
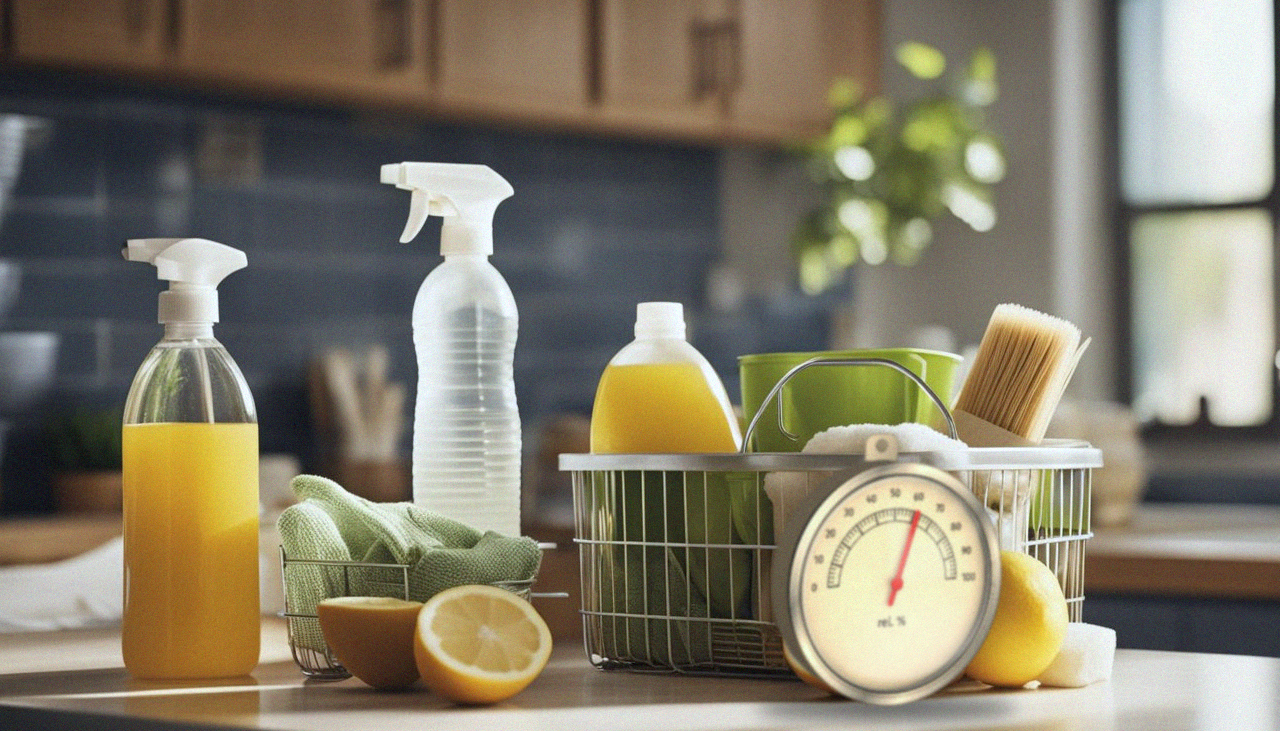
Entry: 60 %
